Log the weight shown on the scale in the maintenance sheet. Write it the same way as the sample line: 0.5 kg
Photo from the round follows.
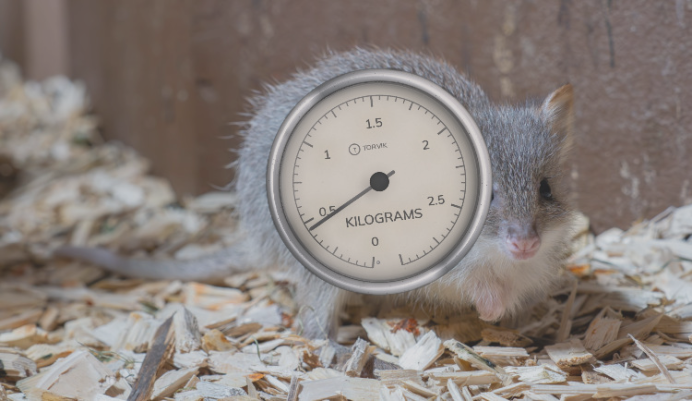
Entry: 0.45 kg
